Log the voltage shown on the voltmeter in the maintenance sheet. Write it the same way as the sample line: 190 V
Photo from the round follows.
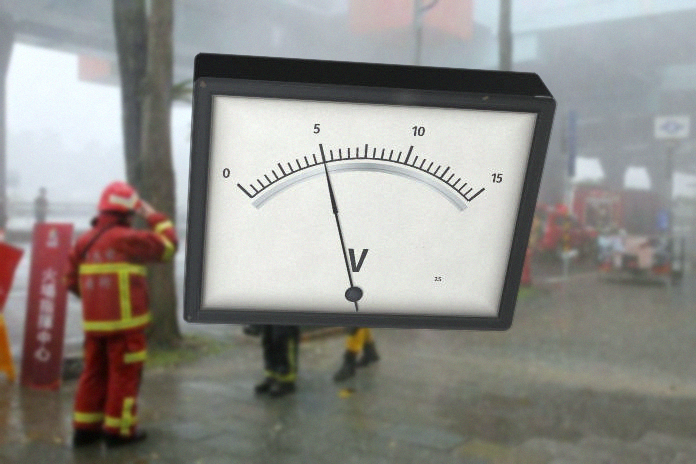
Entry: 5 V
